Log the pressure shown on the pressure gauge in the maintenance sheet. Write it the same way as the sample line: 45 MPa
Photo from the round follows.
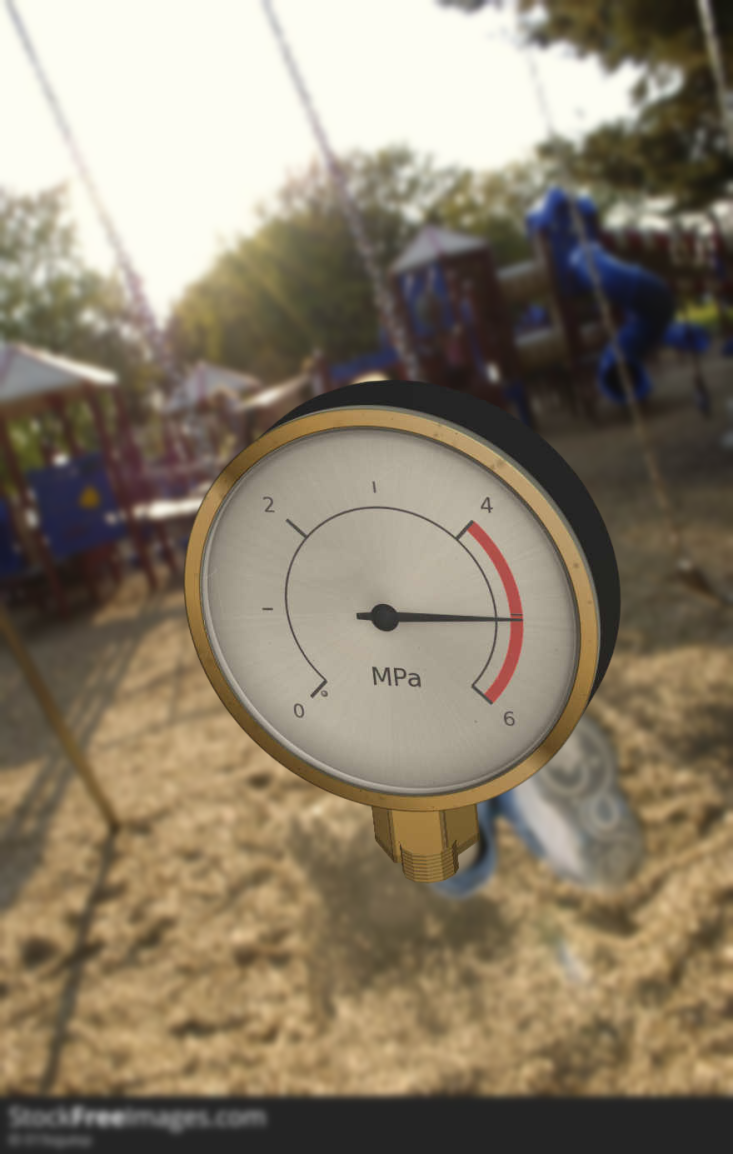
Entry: 5 MPa
